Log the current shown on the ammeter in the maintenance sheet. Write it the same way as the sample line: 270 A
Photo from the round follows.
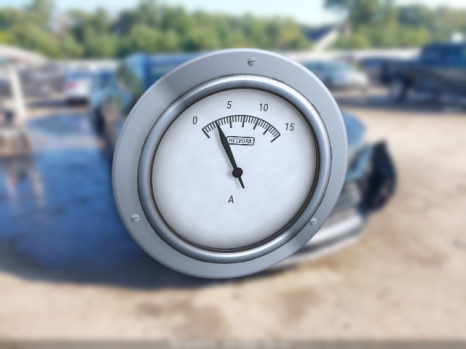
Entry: 2.5 A
